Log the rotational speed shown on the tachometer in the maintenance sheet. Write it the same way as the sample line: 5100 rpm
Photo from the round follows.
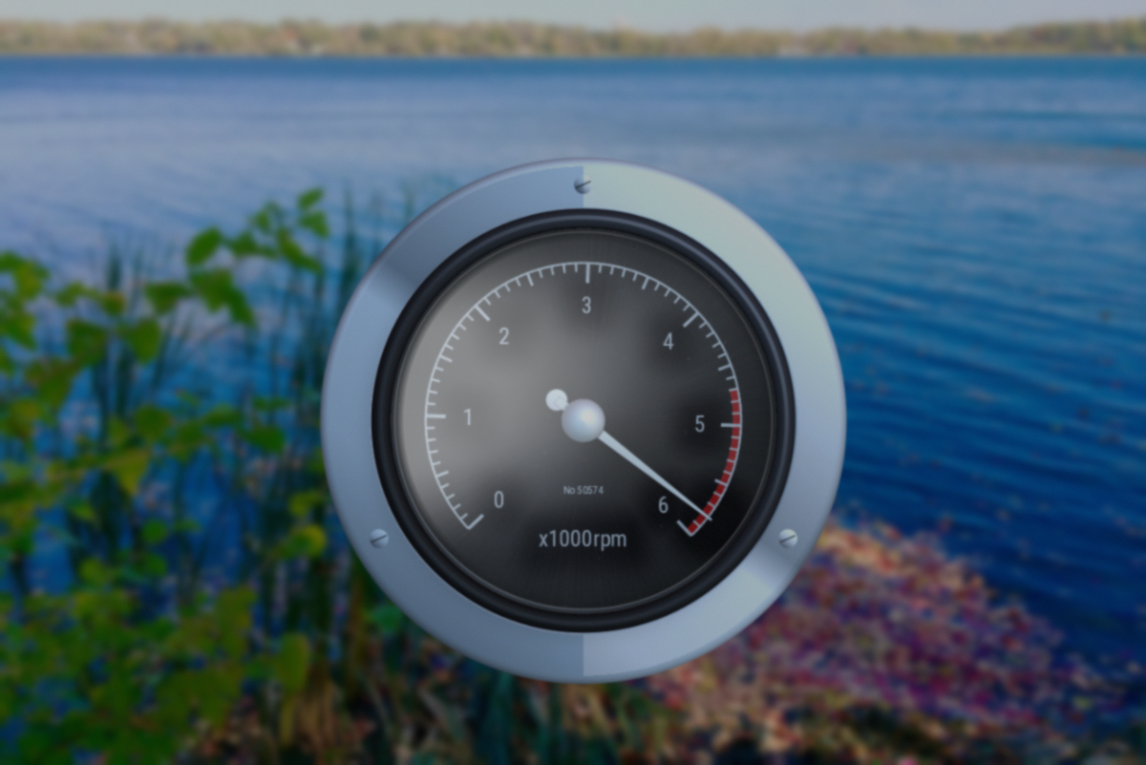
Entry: 5800 rpm
